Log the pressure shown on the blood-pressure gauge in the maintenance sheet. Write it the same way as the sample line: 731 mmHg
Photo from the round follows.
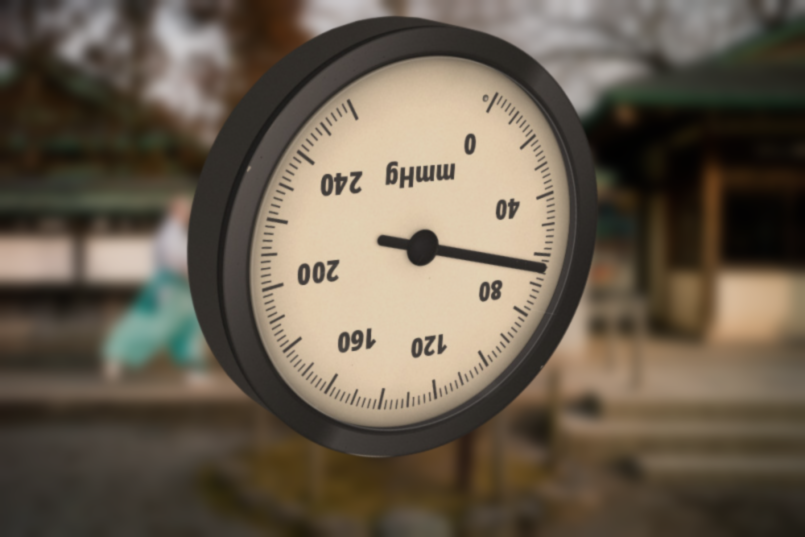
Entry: 64 mmHg
